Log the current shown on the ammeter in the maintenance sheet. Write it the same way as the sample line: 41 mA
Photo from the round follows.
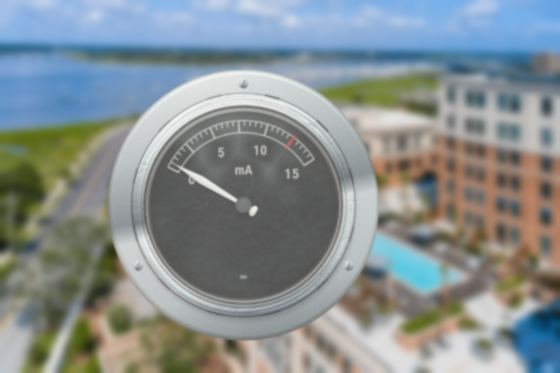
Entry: 0.5 mA
